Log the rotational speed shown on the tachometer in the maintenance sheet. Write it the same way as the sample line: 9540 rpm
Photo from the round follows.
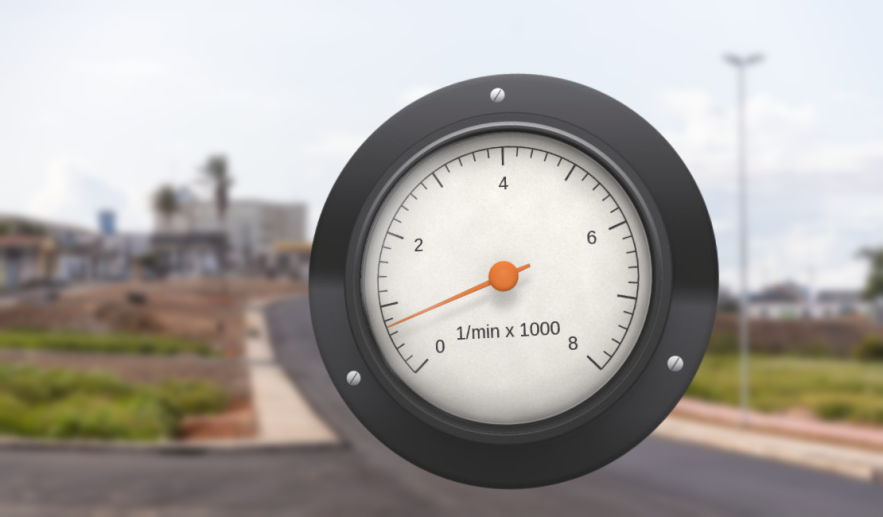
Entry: 700 rpm
